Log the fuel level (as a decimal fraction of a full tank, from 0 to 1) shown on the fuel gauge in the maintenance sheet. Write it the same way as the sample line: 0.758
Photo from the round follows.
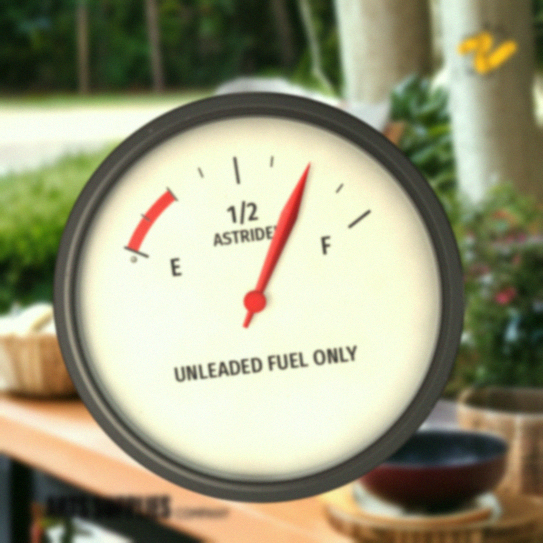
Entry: 0.75
